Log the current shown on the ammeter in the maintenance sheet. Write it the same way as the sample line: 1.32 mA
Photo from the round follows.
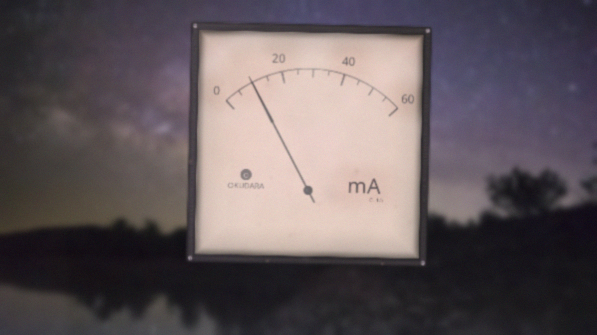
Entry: 10 mA
